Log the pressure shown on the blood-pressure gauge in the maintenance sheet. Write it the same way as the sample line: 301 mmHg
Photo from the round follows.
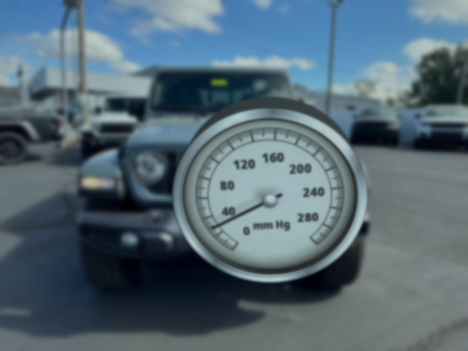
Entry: 30 mmHg
